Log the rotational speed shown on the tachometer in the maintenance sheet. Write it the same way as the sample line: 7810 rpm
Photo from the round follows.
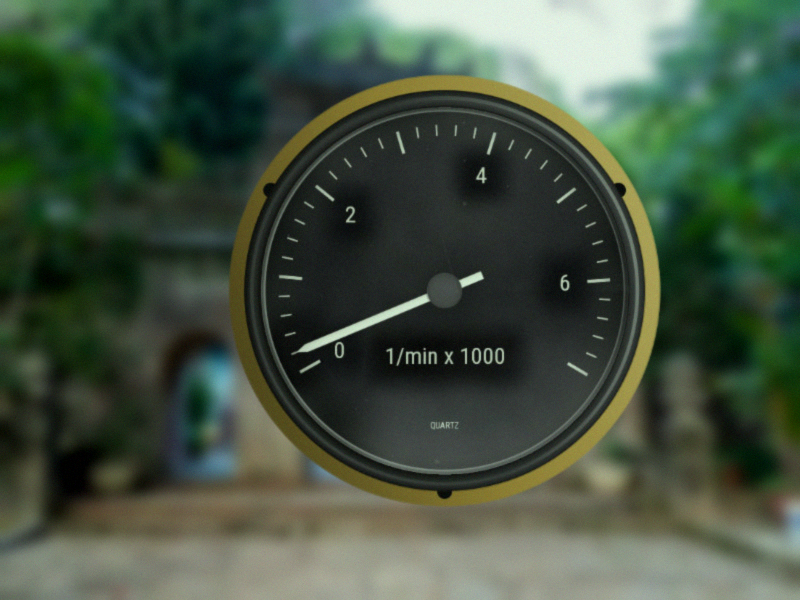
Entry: 200 rpm
